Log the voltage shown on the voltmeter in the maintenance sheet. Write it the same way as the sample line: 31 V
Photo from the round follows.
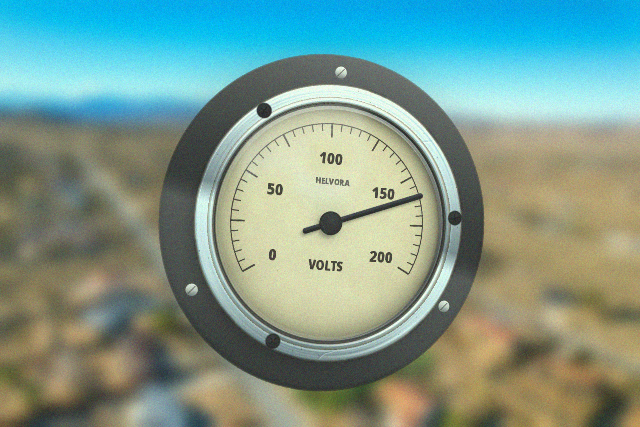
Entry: 160 V
